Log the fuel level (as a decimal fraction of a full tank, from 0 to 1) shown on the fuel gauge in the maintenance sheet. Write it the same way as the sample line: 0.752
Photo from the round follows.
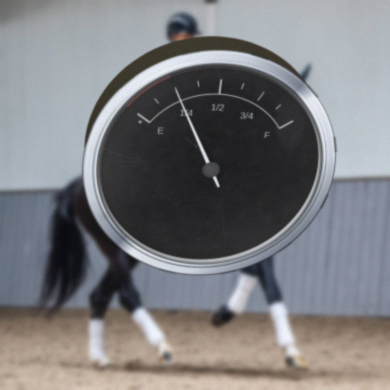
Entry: 0.25
